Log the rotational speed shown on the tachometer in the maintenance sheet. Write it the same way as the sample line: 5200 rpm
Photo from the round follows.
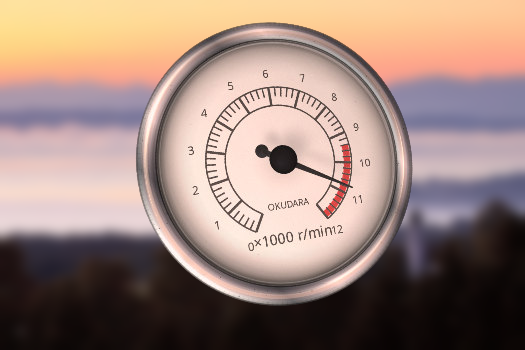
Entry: 10800 rpm
